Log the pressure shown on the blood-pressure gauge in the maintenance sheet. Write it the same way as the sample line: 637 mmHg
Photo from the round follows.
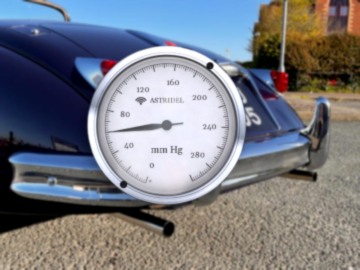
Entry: 60 mmHg
